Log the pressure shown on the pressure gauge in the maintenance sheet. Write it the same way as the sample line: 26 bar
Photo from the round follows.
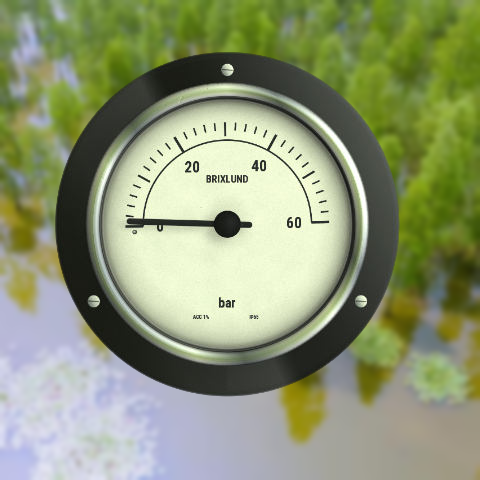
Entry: 1 bar
